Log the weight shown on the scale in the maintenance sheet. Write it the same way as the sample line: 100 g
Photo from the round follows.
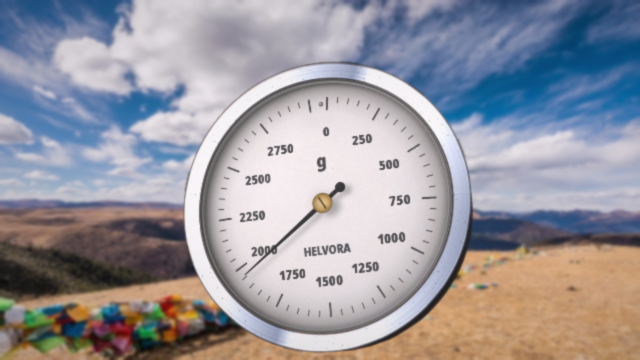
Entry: 1950 g
